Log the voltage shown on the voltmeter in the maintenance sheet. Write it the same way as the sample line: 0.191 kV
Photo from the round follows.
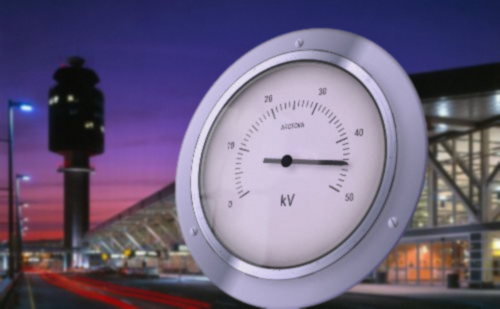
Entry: 45 kV
